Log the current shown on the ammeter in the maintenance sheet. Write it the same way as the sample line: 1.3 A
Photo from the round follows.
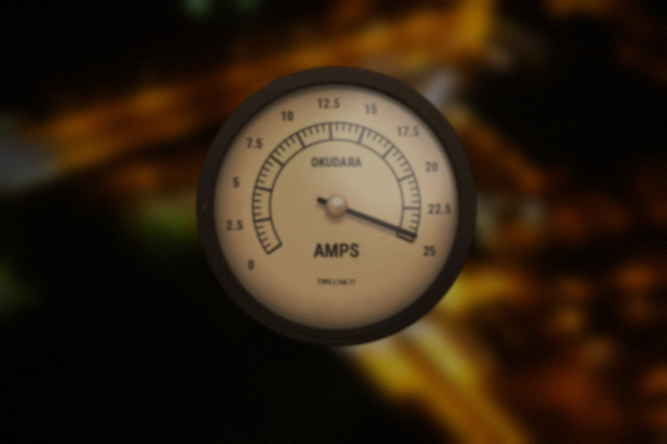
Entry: 24.5 A
